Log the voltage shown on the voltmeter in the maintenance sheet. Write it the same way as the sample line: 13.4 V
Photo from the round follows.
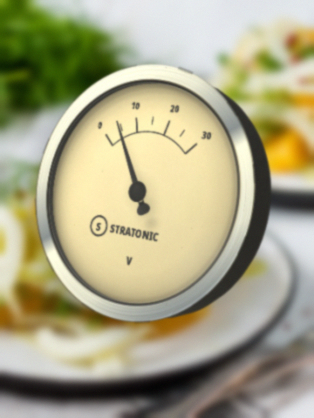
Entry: 5 V
